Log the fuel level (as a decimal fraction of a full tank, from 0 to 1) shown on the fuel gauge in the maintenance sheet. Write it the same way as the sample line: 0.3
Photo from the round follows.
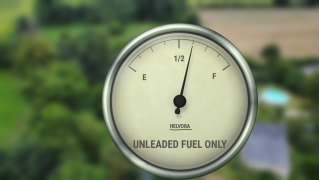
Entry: 0.625
